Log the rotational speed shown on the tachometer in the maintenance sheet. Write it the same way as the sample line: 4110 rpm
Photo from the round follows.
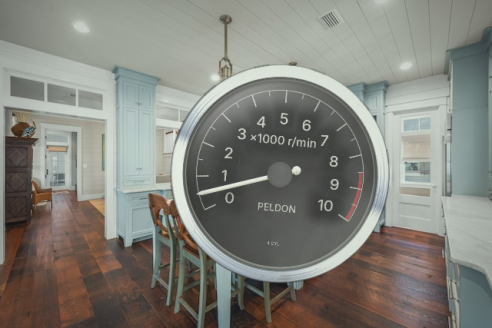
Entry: 500 rpm
